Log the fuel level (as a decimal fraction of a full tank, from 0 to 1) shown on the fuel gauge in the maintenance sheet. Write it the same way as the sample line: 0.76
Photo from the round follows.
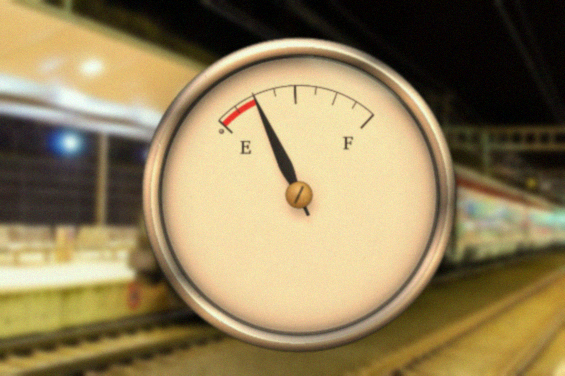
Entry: 0.25
